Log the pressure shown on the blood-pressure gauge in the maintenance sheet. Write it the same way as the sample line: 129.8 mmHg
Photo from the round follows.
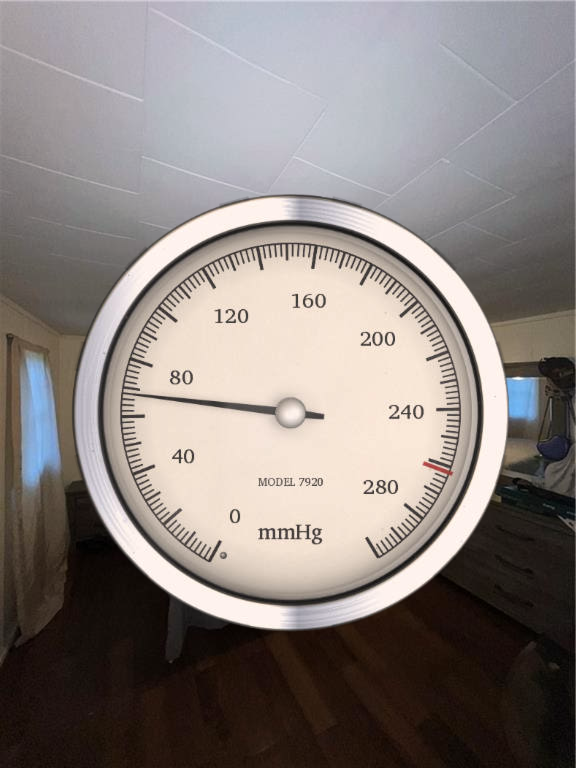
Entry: 68 mmHg
